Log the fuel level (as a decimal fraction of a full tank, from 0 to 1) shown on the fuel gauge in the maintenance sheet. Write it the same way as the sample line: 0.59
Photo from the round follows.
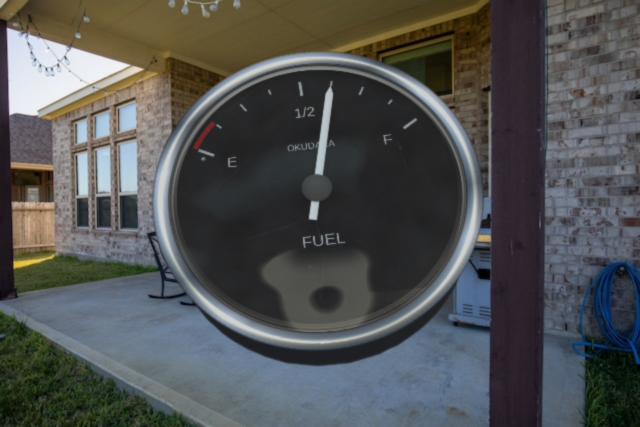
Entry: 0.625
